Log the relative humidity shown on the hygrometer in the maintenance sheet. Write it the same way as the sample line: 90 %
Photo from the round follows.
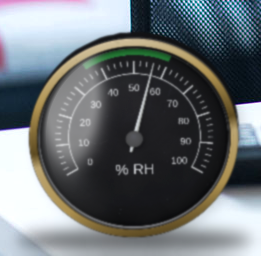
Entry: 56 %
